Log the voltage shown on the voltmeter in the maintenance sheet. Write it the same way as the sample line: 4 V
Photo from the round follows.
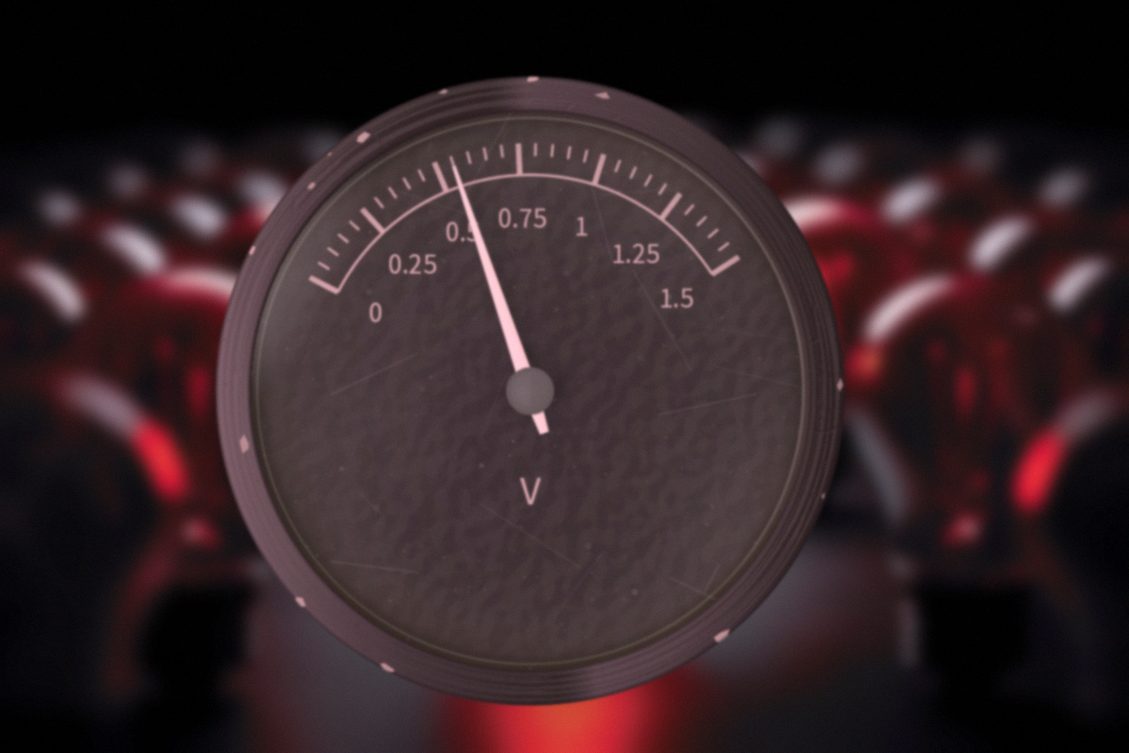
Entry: 0.55 V
